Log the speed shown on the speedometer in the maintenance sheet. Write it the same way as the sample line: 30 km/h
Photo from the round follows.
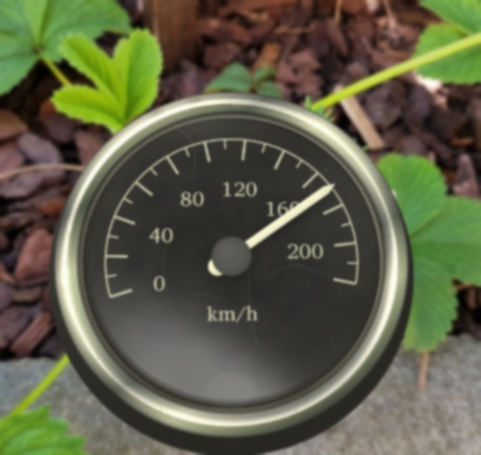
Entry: 170 km/h
